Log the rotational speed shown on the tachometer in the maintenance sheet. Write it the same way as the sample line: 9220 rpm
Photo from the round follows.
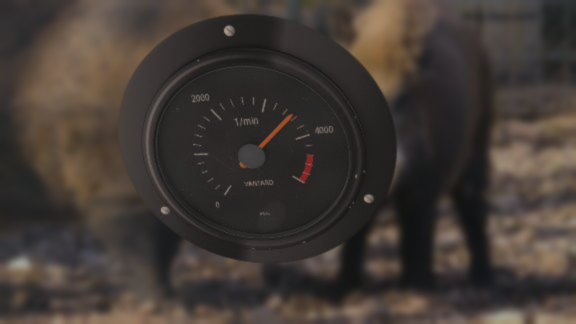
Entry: 3500 rpm
